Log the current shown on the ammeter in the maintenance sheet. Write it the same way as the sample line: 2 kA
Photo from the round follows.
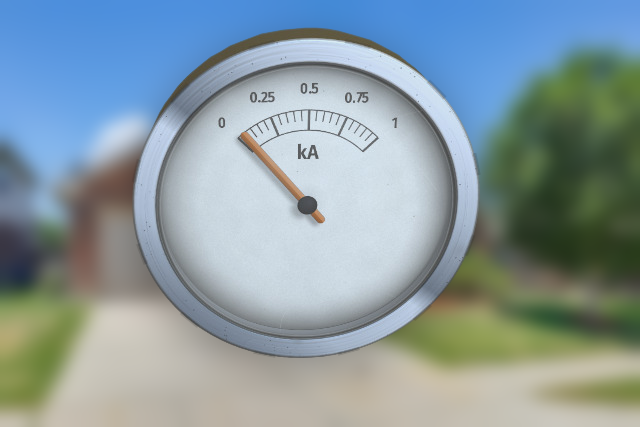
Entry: 0.05 kA
